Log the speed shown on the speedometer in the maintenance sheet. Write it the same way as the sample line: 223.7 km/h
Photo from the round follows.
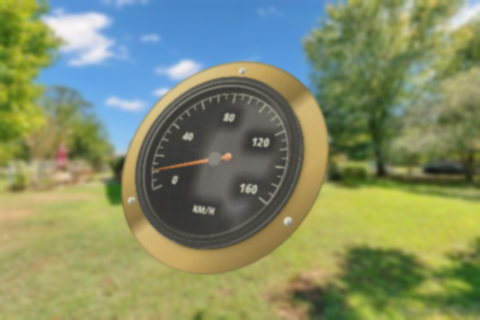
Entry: 10 km/h
